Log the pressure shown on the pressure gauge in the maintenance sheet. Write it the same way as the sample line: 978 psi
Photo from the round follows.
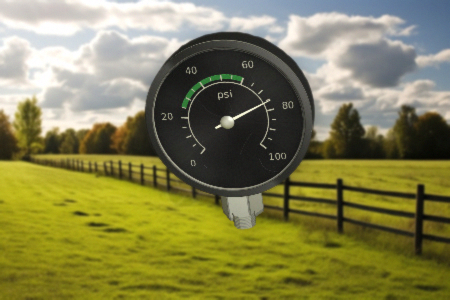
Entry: 75 psi
